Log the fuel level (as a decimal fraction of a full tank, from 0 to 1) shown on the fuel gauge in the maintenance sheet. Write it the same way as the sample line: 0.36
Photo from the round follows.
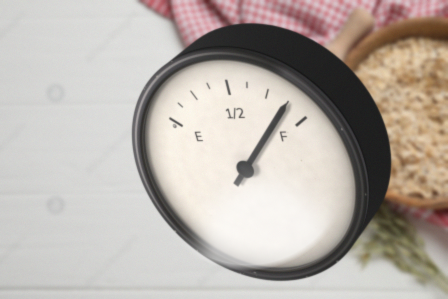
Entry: 0.875
